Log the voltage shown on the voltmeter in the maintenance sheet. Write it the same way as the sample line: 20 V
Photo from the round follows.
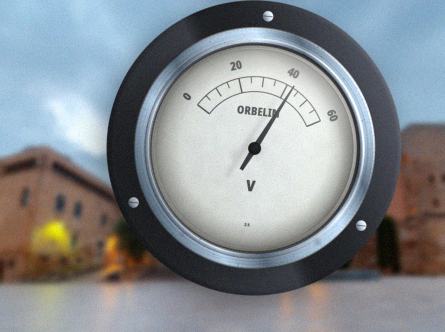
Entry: 42.5 V
